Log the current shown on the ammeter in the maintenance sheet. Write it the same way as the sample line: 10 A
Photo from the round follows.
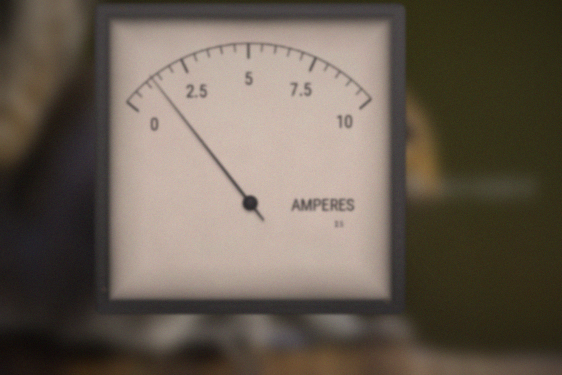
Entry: 1.25 A
